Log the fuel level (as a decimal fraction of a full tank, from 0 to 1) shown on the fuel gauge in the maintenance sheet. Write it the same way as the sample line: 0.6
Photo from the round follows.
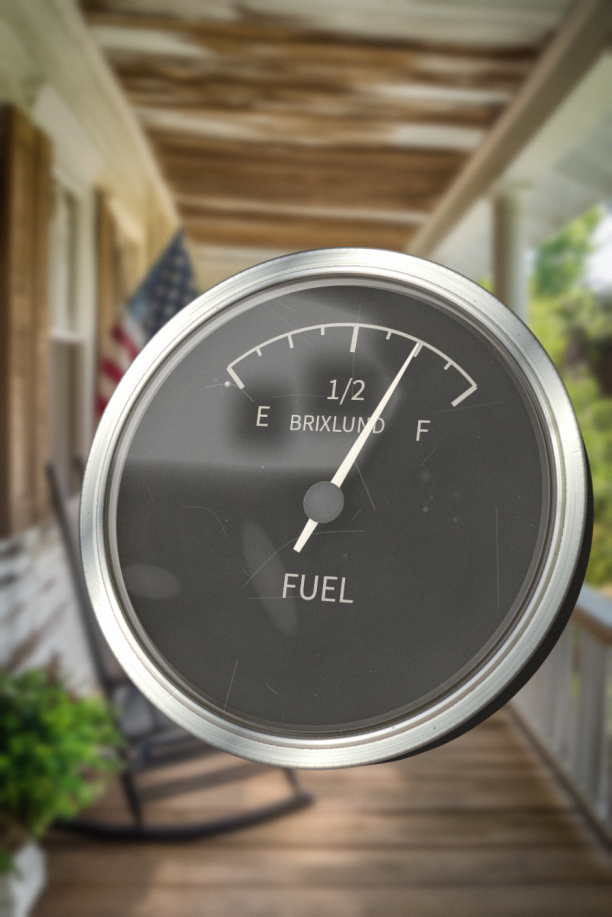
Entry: 0.75
